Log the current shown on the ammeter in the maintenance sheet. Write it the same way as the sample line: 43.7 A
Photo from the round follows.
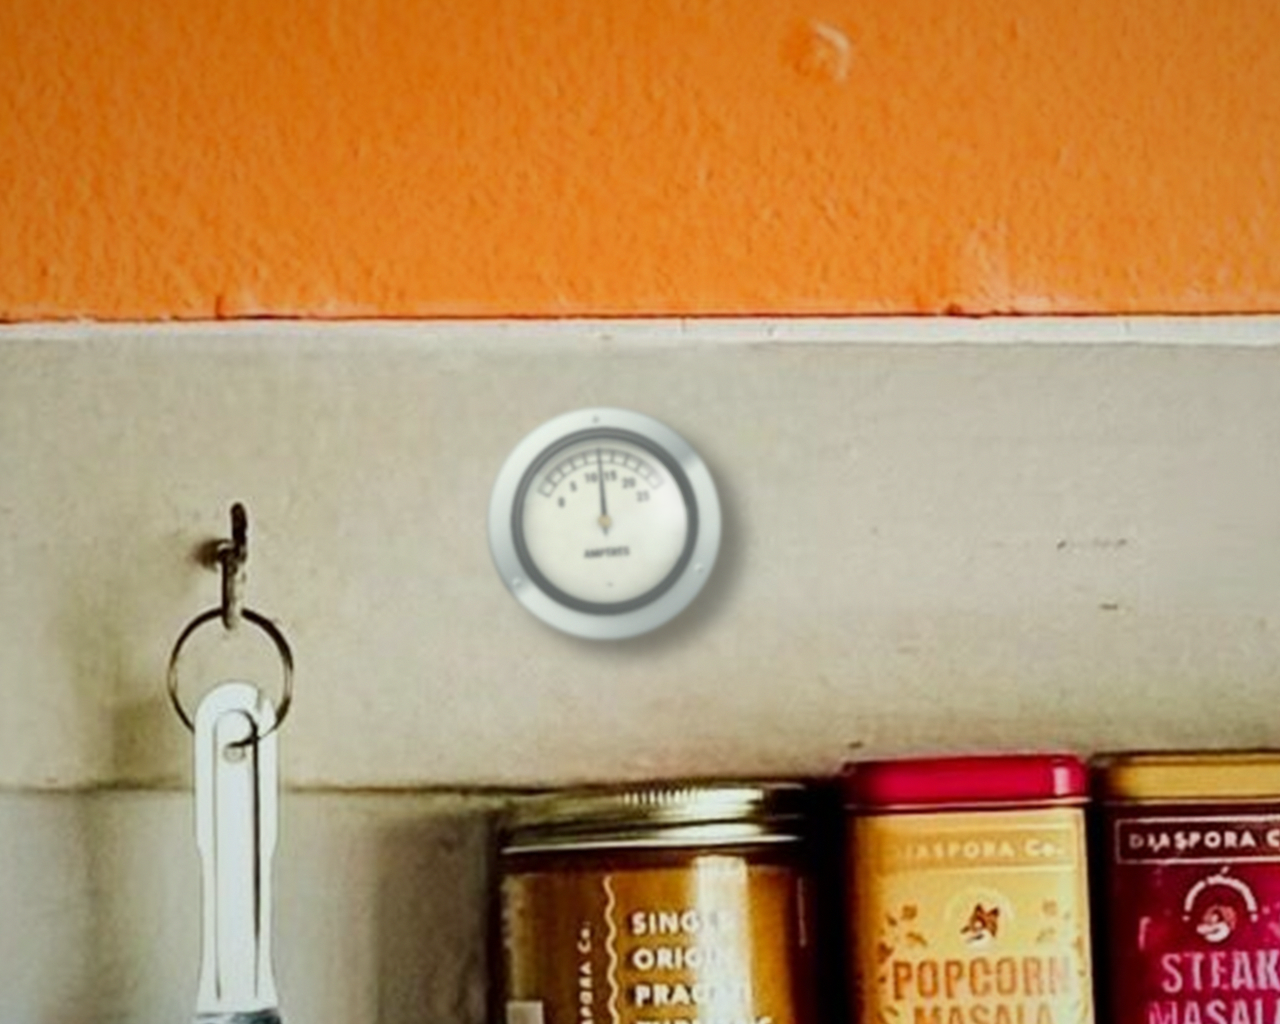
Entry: 12.5 A
